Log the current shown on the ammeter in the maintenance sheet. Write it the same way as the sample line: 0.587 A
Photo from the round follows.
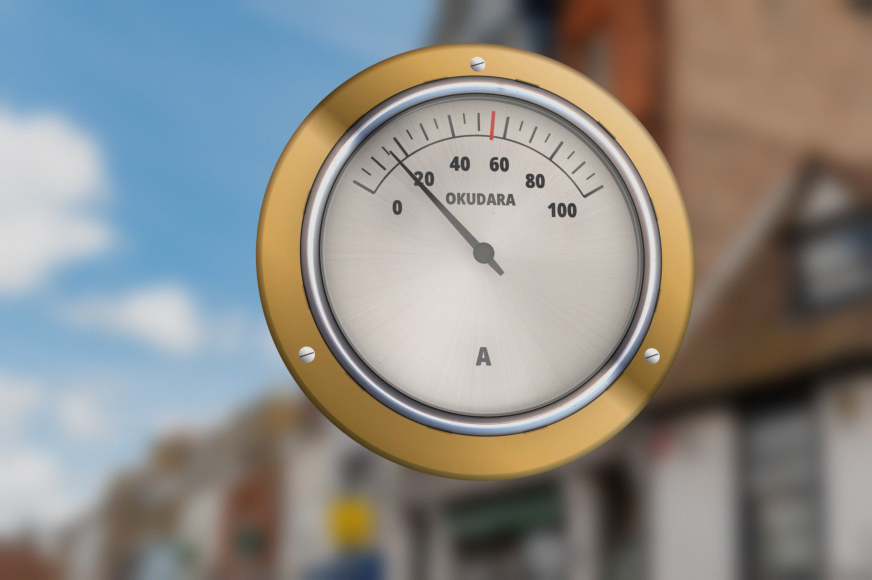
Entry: 15 A
